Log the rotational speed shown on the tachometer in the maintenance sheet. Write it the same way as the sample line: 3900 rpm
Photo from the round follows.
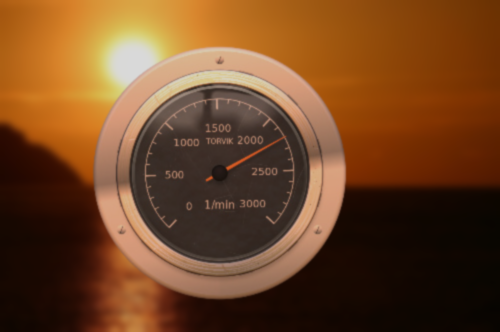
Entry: 2200 rpm
